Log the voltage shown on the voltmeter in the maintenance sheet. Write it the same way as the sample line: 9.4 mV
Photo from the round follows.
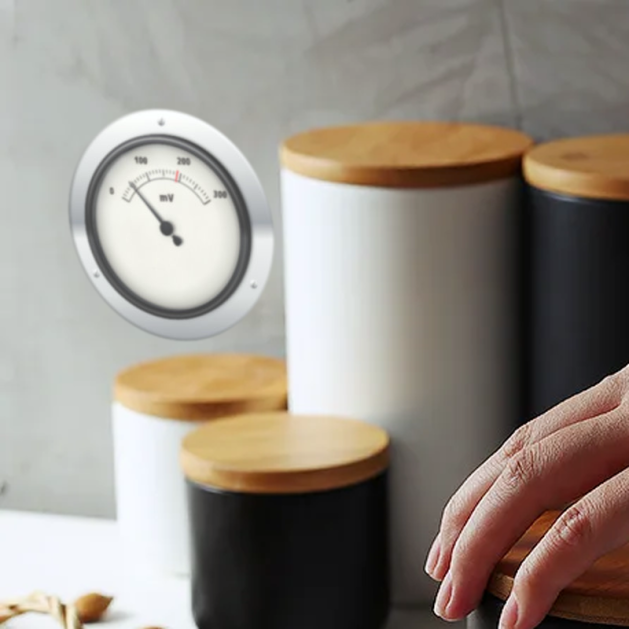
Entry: 50 mV
